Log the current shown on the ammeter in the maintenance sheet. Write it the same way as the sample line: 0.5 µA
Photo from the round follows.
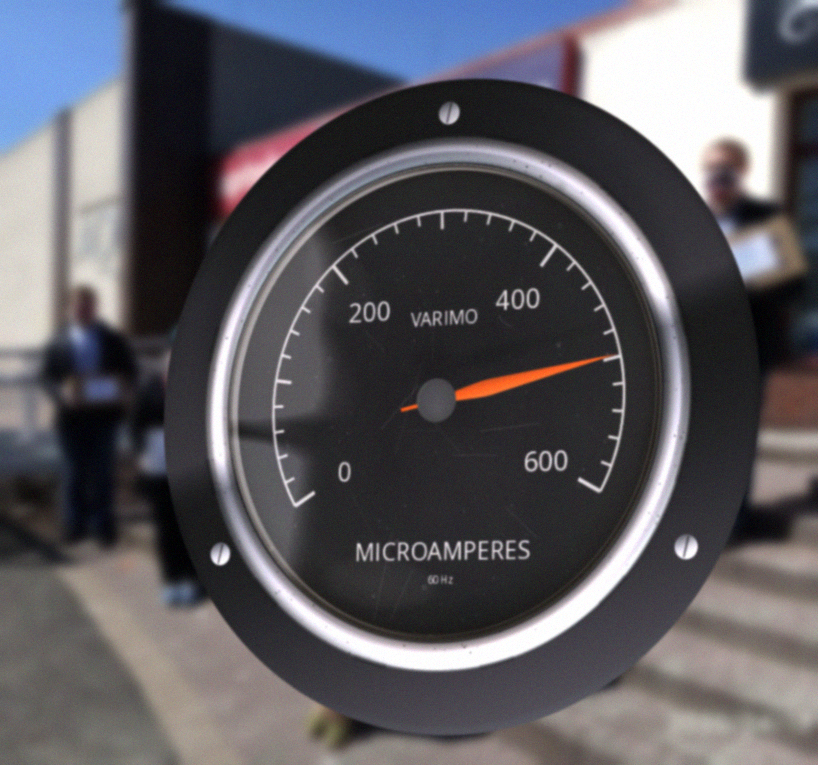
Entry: 500 µA
